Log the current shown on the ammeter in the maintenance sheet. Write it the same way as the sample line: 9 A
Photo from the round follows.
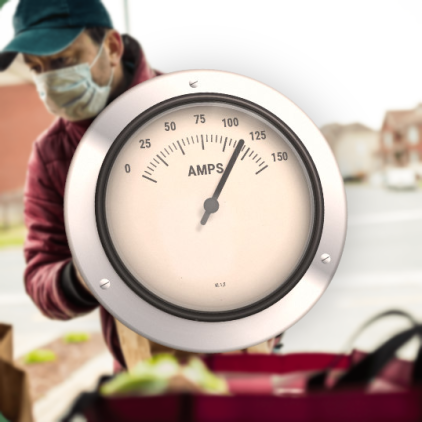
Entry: 115 A
